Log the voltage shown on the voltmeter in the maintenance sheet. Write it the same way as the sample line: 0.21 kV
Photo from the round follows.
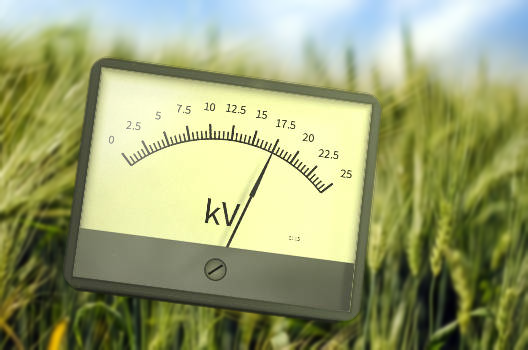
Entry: 17.5 kV
